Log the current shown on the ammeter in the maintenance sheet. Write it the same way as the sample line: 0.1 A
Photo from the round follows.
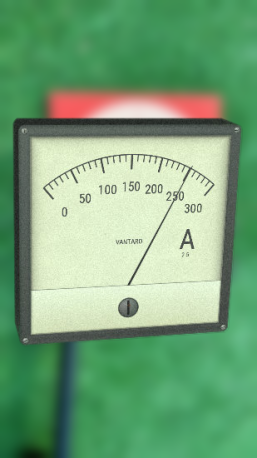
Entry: 250 A
